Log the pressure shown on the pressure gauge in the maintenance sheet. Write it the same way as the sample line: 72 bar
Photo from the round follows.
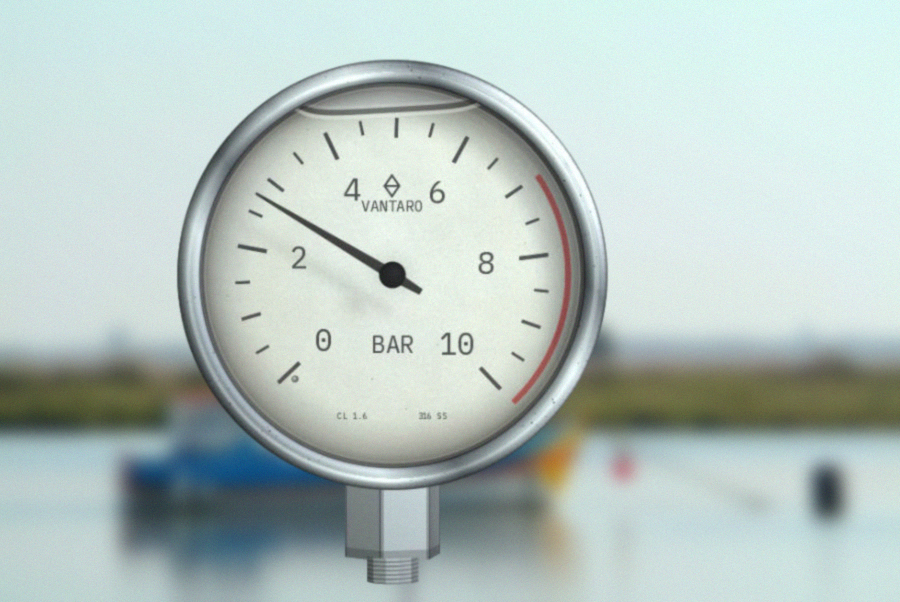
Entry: 2.75 bar
